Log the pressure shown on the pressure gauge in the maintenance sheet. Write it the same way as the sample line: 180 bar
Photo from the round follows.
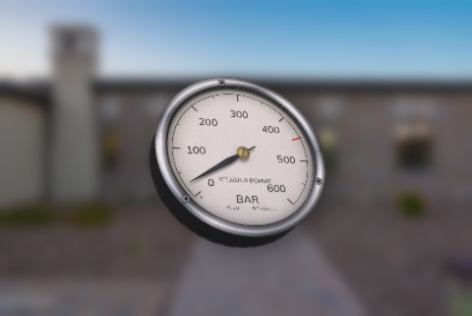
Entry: 25 bar
